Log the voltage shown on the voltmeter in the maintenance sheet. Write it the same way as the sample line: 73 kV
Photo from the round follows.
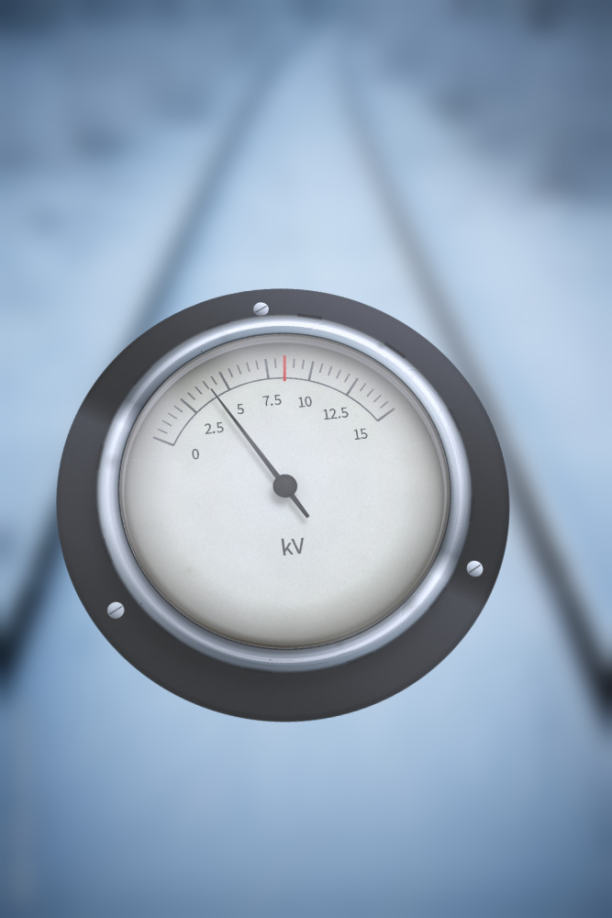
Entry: 4 kV
